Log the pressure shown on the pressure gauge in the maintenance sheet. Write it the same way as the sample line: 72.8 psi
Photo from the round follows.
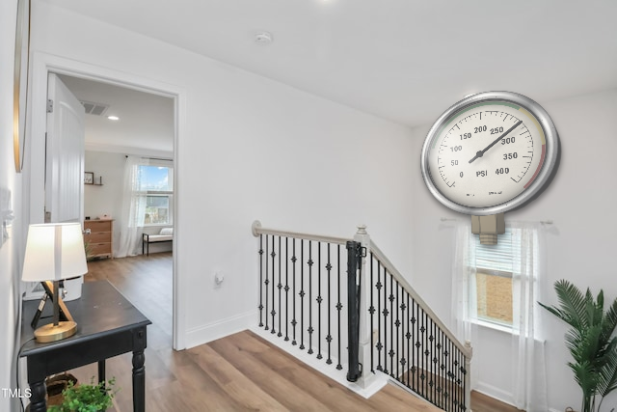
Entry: 280 psi
